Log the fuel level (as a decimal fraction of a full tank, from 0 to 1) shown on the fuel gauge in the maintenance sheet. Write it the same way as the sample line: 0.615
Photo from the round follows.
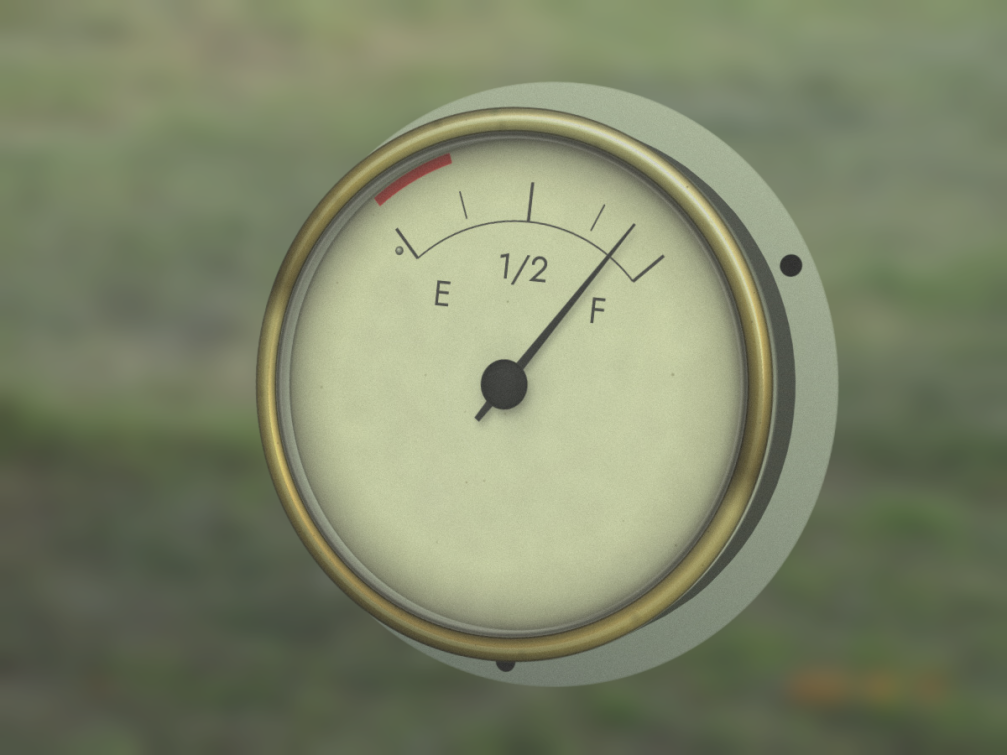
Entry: 0.875
